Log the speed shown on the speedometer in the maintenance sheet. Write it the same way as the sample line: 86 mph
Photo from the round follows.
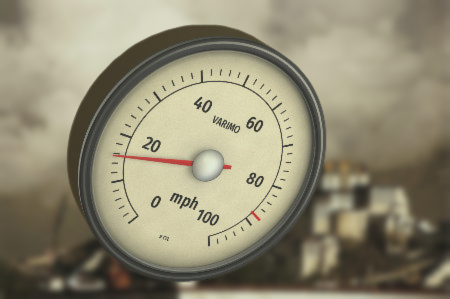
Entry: 16 mph
